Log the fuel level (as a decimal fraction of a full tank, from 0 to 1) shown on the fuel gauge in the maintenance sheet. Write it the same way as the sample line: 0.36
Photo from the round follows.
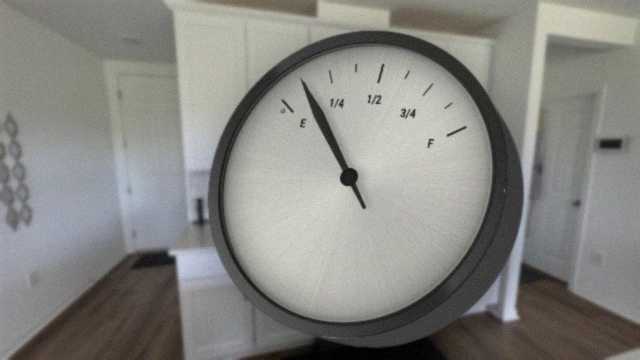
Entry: 0.125
